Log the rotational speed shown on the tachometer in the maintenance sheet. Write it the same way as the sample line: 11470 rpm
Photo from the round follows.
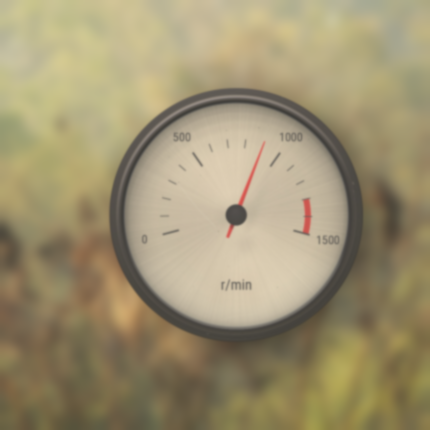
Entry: 900 rpm
